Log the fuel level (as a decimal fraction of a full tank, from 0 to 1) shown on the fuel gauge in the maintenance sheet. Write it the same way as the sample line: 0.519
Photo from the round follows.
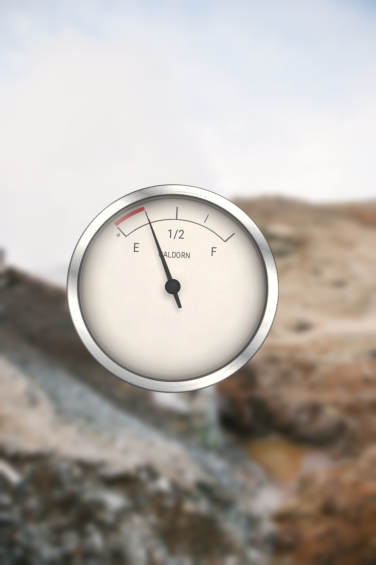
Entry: 0.25
